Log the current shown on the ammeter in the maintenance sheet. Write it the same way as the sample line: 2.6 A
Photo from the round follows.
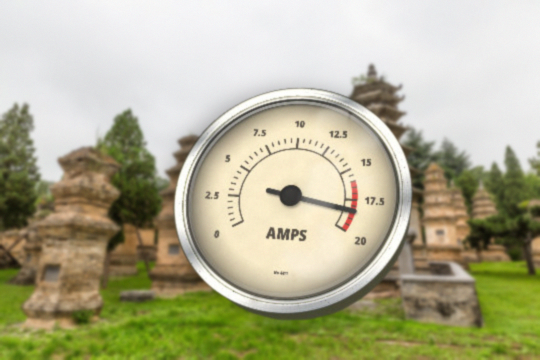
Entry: 18.5 A
